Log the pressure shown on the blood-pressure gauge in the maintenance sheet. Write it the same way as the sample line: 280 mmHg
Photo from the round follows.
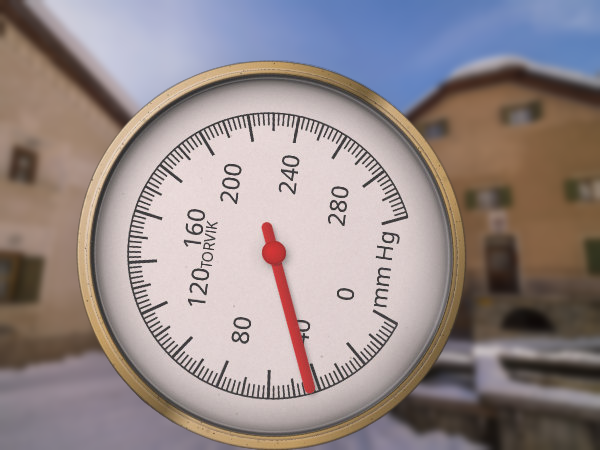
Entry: 44 mmHg
